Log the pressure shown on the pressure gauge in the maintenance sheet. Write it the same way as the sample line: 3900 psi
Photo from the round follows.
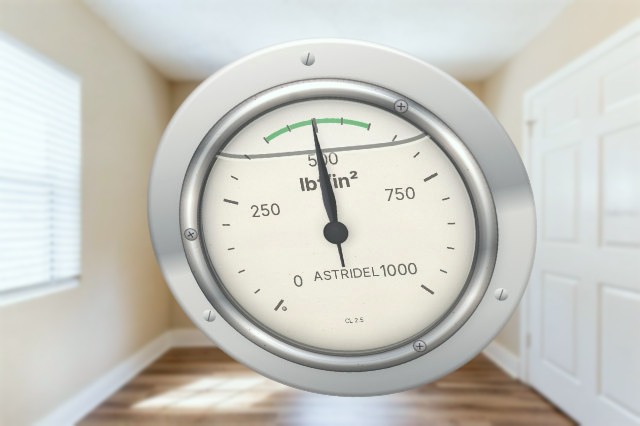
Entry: 500 psi
